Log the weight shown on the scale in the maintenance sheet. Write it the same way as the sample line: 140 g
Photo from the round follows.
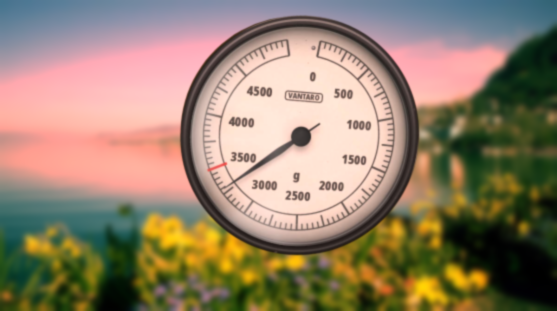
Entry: 3300 g
